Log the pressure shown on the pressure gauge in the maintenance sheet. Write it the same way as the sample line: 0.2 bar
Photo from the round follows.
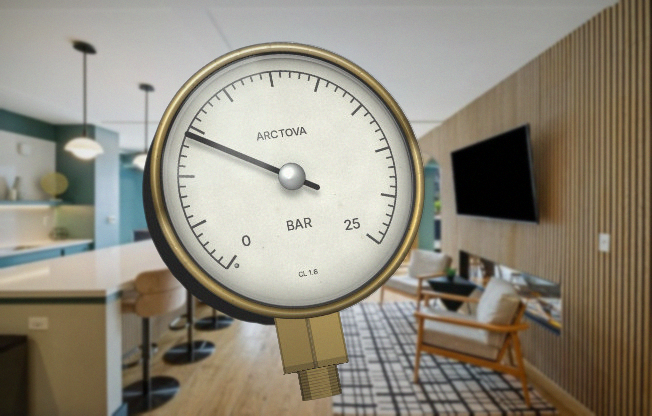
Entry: 7 bar
